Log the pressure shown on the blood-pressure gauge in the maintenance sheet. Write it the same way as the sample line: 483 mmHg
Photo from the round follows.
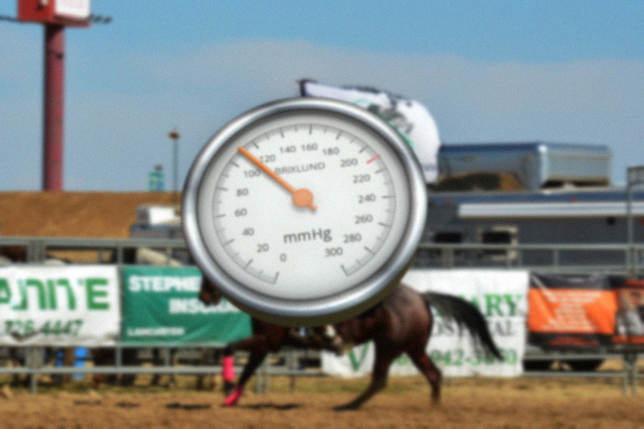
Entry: 110 mmHg
